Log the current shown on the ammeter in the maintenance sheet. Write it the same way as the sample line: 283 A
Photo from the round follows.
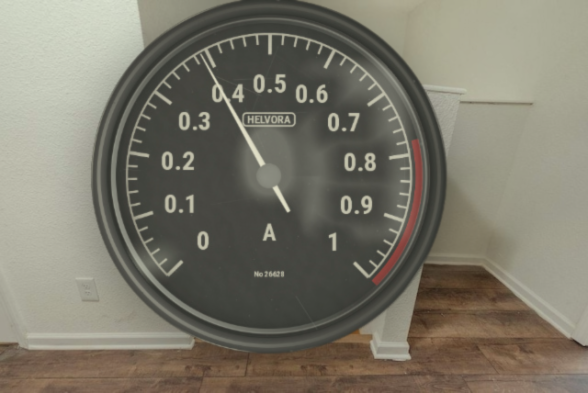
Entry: 0.39 A
